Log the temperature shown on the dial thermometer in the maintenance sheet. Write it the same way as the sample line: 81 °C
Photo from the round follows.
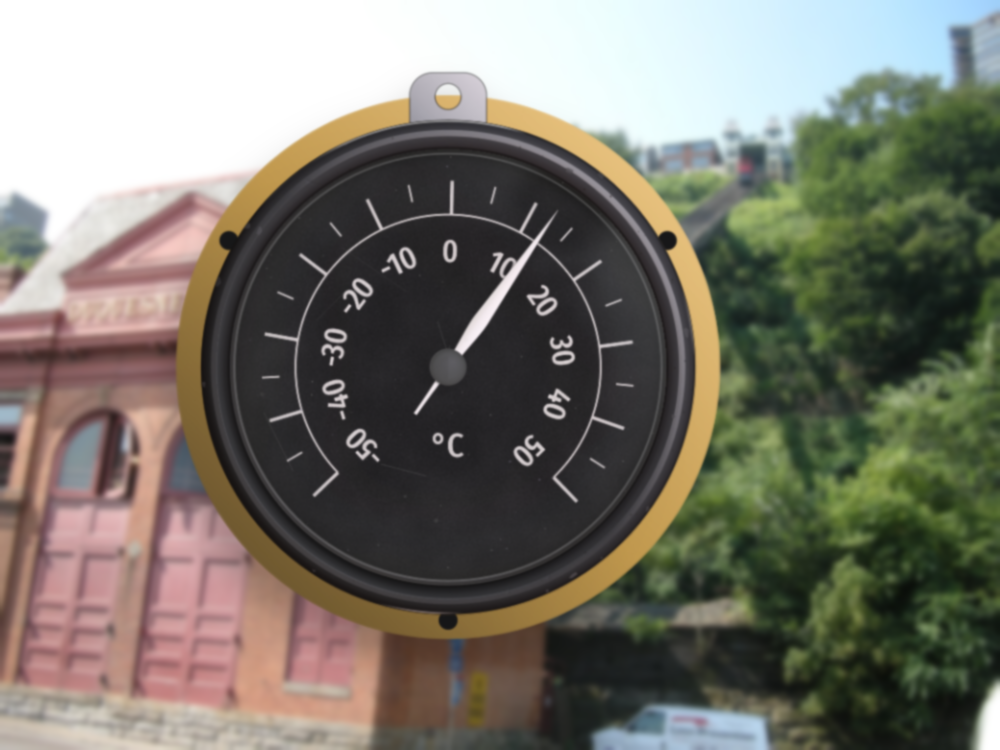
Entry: 12.5 °C
